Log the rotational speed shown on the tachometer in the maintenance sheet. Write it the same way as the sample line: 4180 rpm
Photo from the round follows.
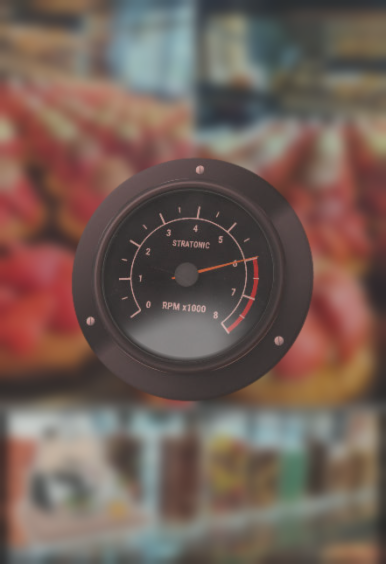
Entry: 6000 rpm
